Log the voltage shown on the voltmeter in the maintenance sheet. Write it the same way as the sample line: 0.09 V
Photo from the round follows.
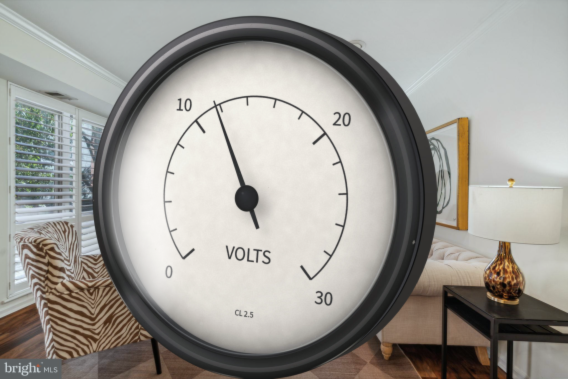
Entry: 12 V
